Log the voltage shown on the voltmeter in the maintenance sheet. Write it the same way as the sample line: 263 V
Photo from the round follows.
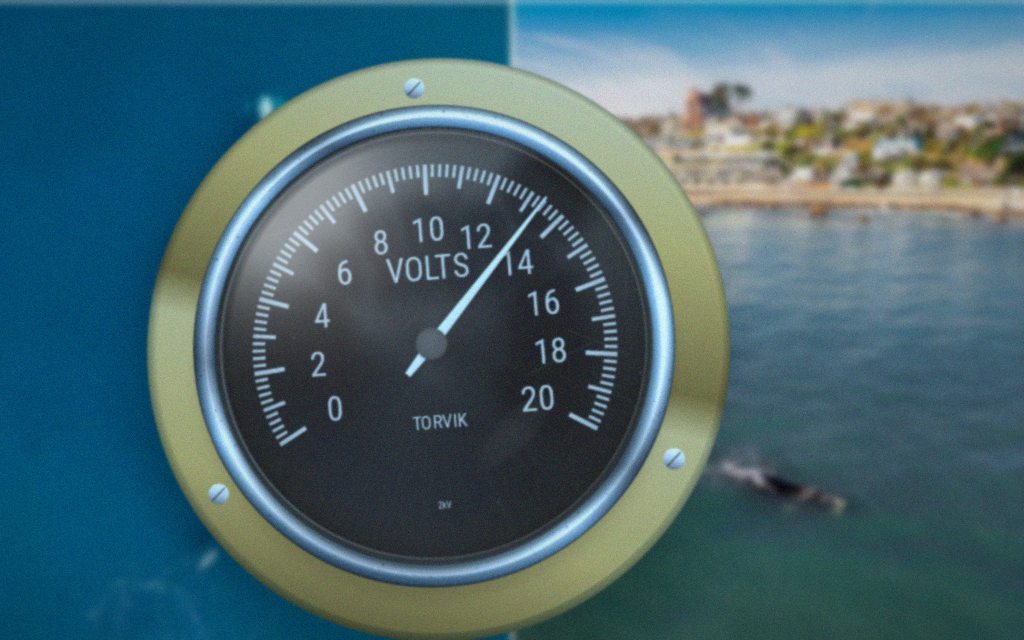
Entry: 13.4 V
